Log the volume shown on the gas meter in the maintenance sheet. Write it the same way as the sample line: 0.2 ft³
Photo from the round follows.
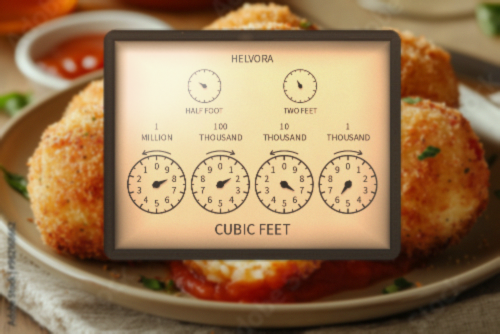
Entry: 816600 ft³
